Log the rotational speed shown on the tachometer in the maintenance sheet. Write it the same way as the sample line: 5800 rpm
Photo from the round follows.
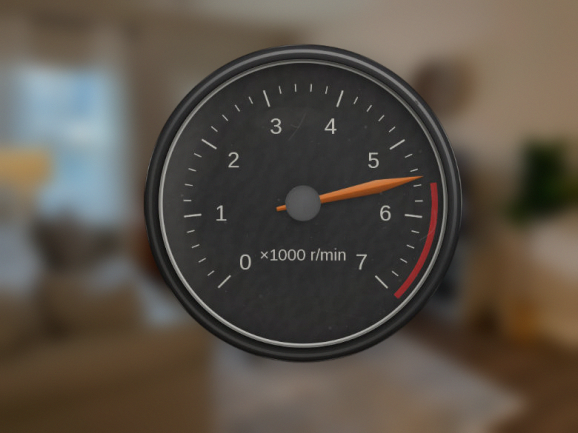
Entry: 5500 rpm
